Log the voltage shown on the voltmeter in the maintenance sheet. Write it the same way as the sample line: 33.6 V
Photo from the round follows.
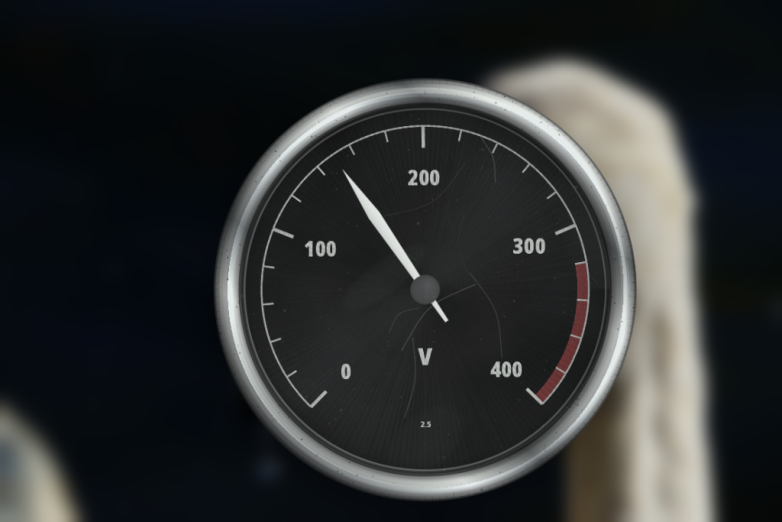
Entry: 150 V
